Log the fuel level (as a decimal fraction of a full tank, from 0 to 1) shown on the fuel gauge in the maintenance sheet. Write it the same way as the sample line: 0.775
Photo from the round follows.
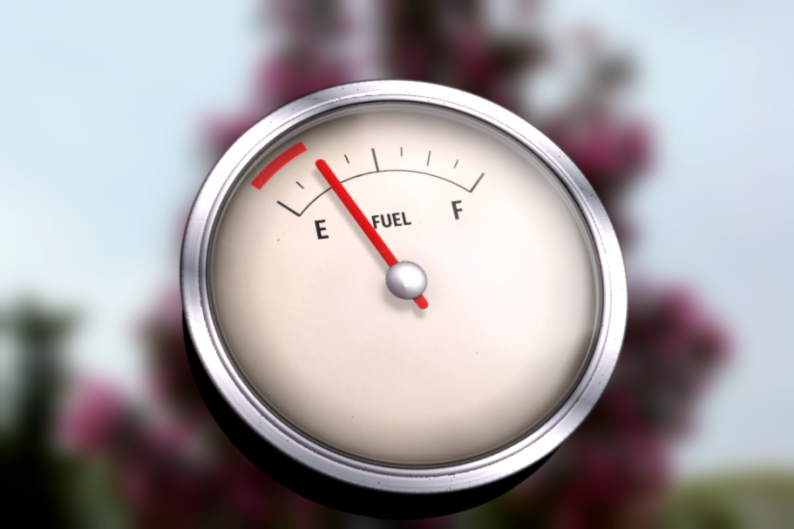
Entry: 0.25
